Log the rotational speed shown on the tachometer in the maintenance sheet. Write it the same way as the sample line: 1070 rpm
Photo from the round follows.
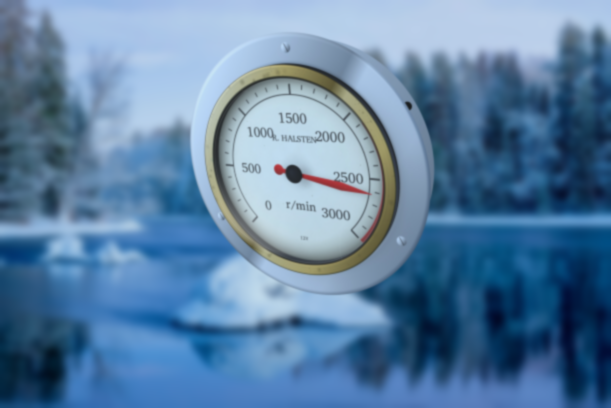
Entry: 2600 rpm
